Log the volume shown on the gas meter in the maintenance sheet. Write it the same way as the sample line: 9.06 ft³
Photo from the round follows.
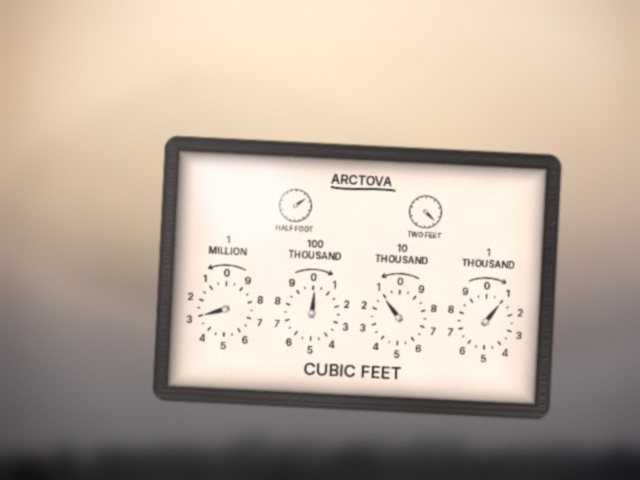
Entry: 301100 ft³
